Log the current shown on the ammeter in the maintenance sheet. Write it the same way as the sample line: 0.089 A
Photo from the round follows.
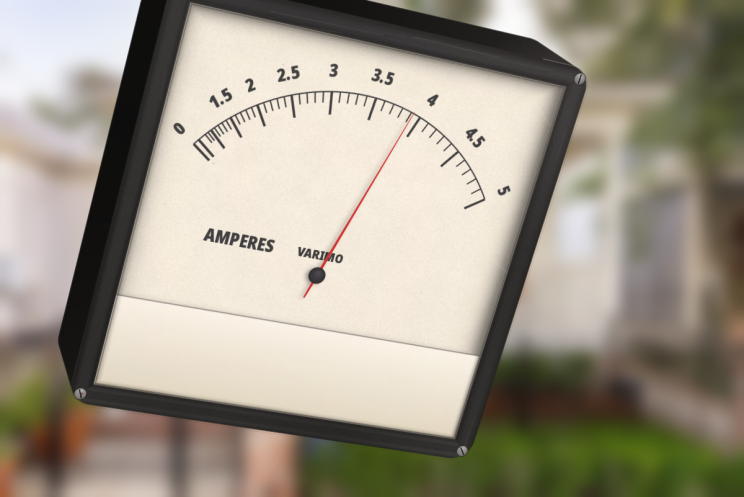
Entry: 3.9 A
